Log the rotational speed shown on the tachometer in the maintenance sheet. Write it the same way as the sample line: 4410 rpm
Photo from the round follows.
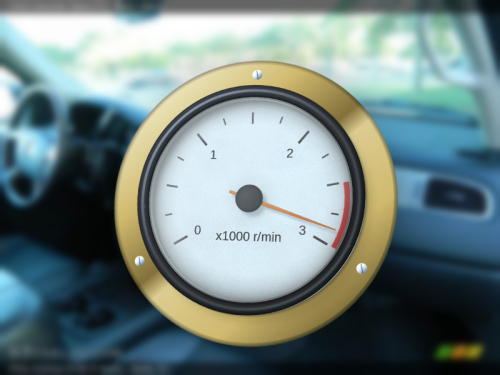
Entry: 2875 rpm
